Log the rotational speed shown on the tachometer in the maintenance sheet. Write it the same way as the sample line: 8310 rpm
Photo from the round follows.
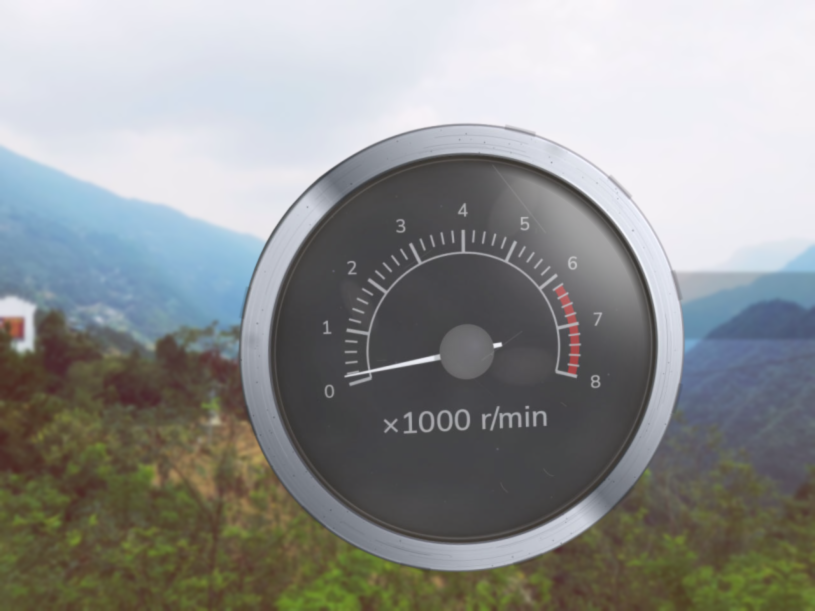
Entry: 200 rpm
